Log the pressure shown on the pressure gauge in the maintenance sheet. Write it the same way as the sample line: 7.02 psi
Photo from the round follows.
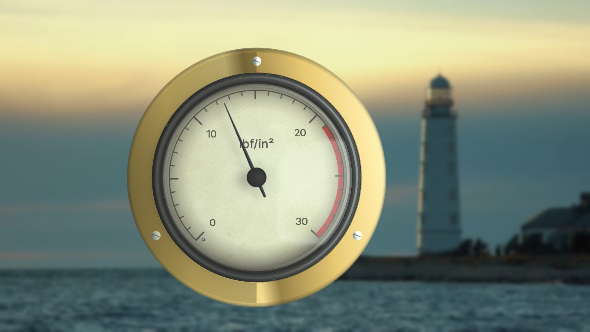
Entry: 12.5 psi
